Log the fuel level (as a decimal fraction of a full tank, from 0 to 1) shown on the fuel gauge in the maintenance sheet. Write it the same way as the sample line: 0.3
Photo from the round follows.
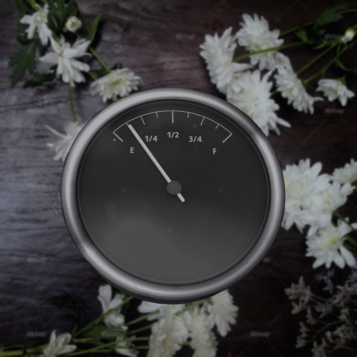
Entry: 0.125
